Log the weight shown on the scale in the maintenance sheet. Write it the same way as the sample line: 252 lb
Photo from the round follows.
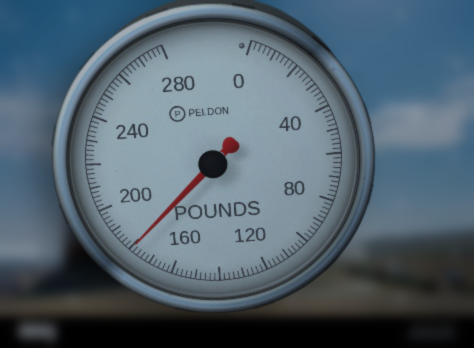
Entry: 180 lb
